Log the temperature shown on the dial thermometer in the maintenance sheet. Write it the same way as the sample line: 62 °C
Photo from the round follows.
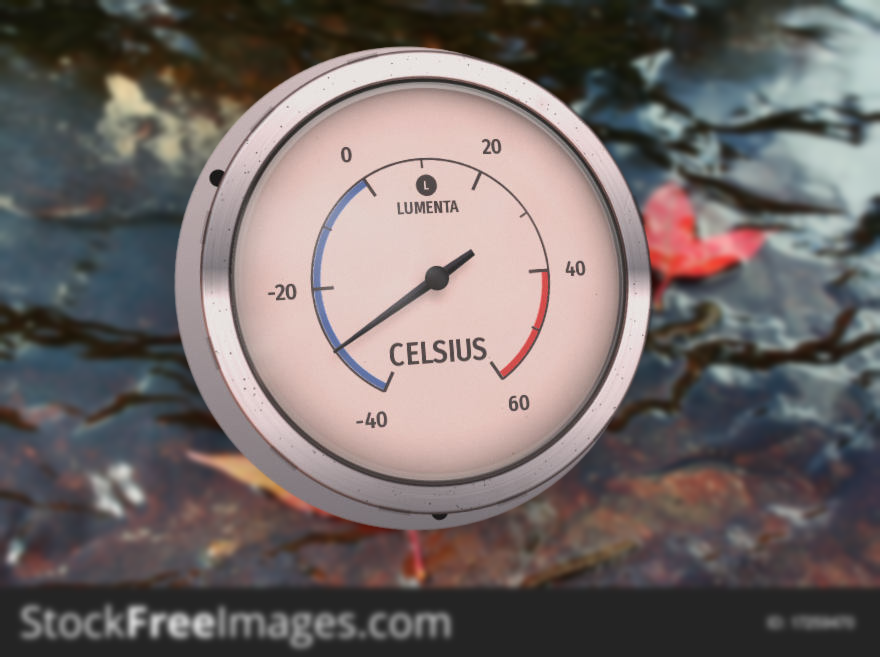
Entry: -30 °C
